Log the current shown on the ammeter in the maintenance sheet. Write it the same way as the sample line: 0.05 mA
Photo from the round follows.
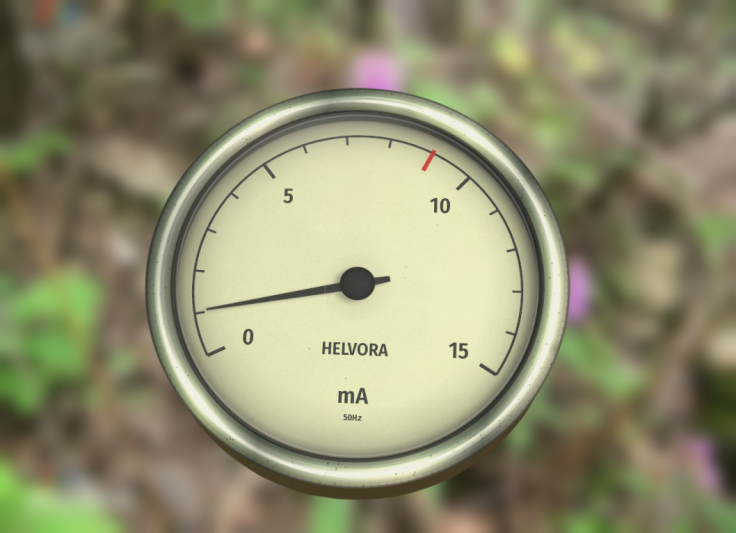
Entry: 1 mA
